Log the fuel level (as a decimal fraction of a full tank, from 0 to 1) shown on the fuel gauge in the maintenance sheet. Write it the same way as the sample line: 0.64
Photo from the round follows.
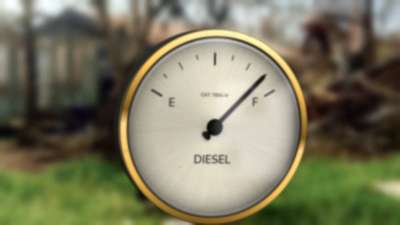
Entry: 0.875
